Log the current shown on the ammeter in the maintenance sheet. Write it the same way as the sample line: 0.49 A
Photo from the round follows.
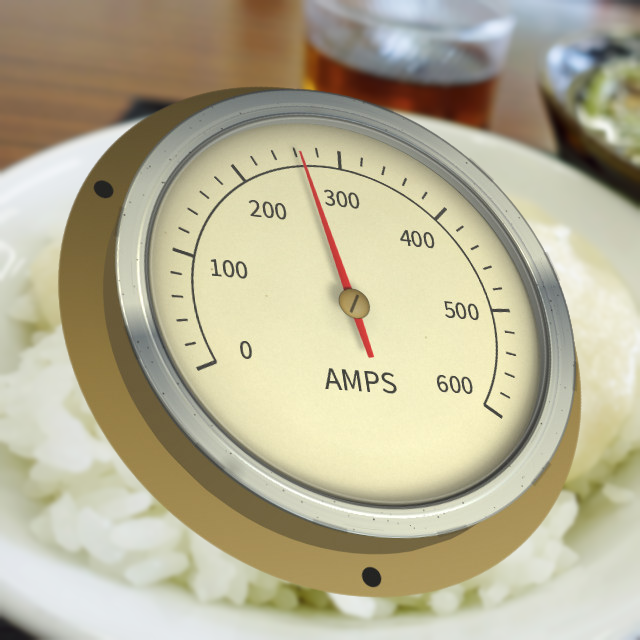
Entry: 260 A
